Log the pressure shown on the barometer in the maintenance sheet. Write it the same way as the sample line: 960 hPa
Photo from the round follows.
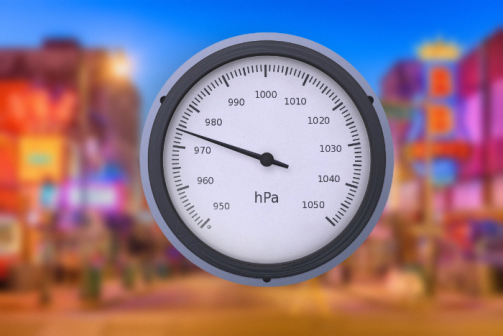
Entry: 974 hPa
